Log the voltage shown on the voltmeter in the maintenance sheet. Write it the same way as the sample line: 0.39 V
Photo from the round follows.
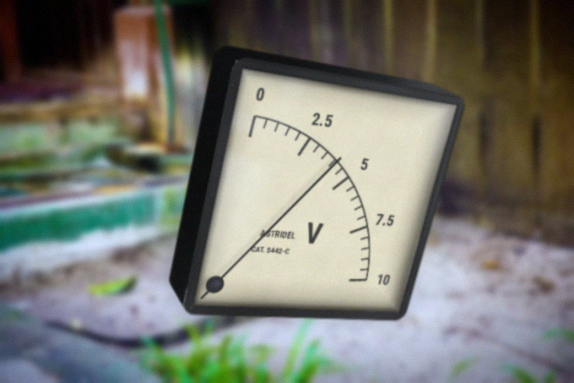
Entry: 4 V
